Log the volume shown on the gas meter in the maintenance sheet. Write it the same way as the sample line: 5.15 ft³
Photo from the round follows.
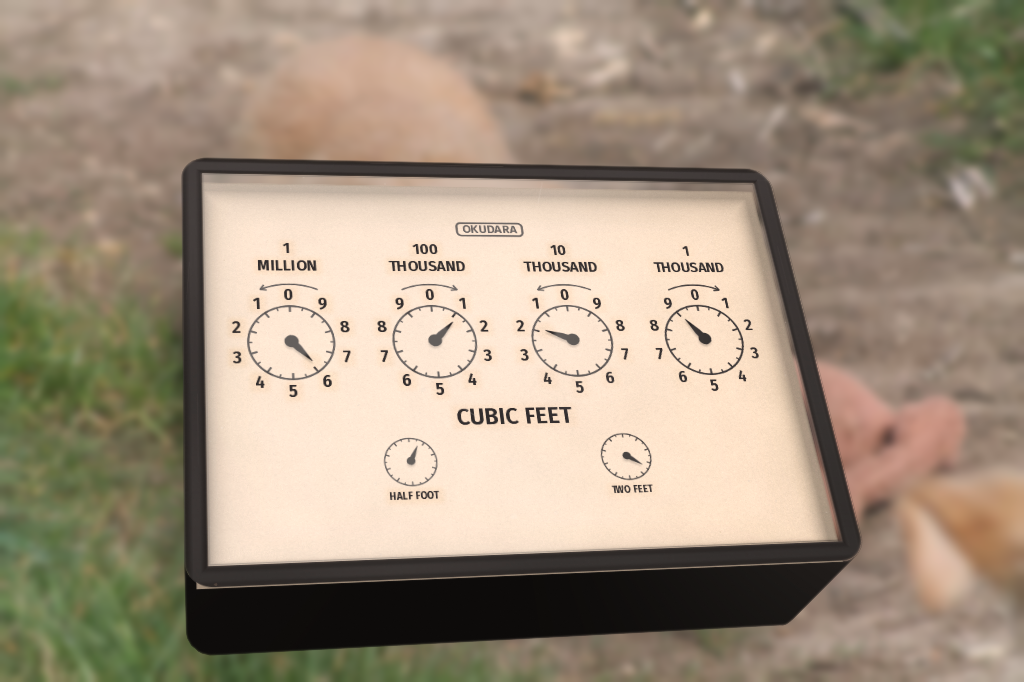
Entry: 611900 ft³
